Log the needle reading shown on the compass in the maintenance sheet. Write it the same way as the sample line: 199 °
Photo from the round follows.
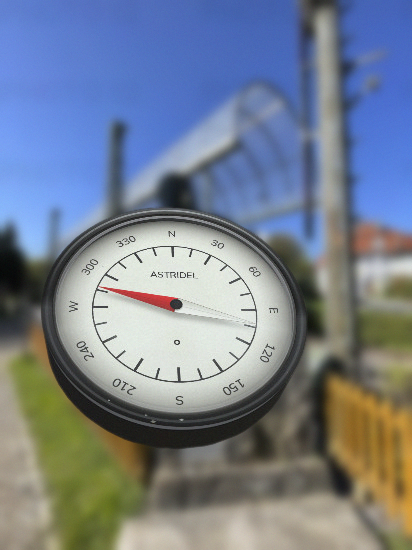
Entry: 285 °
